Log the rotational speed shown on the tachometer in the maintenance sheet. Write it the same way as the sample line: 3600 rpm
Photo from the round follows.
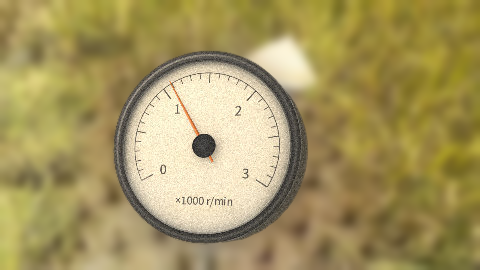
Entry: 1100 rpm
